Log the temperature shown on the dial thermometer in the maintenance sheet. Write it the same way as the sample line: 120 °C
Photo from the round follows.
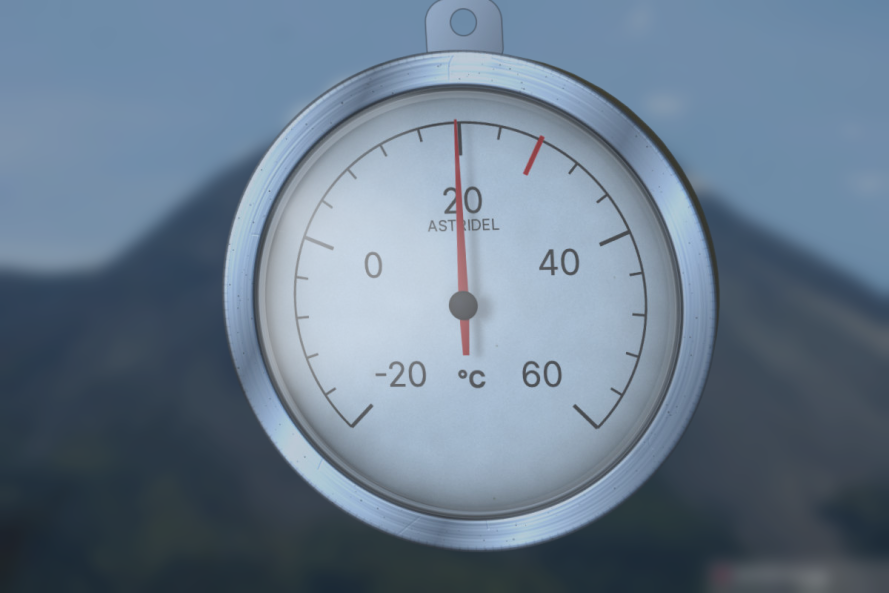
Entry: 20 °C
